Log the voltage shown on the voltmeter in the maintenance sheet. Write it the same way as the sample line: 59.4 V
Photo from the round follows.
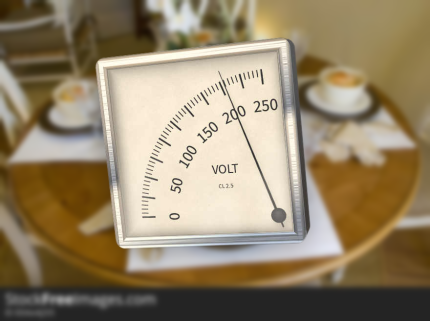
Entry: 205 V
